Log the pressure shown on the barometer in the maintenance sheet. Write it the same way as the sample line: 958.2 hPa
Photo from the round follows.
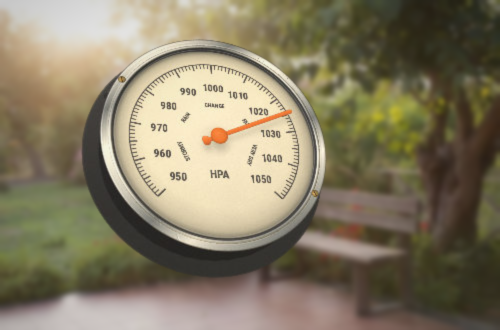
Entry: 1025 hPa
